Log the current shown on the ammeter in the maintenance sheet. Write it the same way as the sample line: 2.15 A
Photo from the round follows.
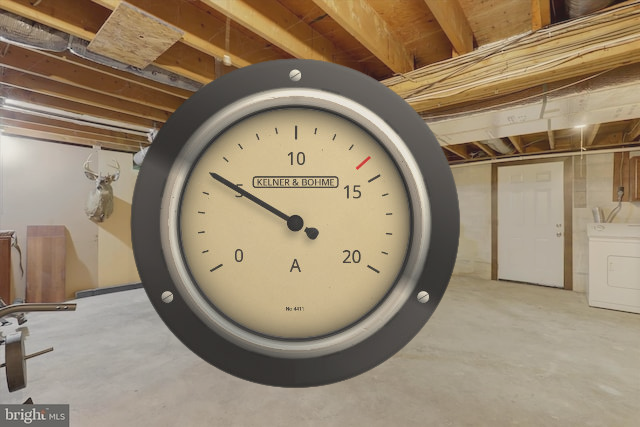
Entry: 5 A
